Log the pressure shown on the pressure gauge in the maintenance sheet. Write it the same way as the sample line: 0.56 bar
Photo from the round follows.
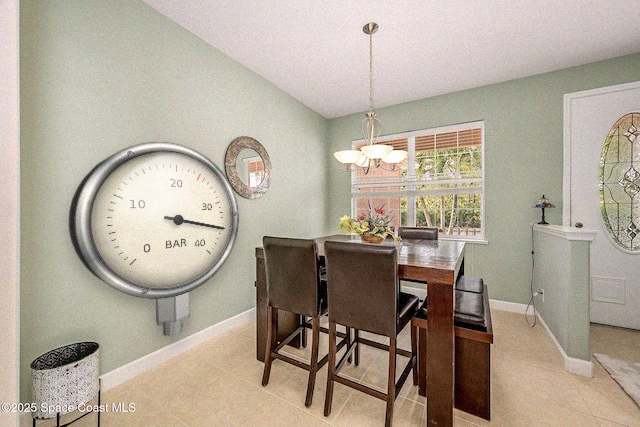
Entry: 35 bar
